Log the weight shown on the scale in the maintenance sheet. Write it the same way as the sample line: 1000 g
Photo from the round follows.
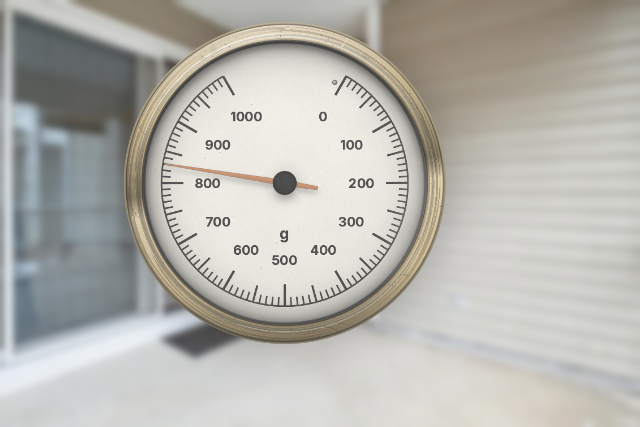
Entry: 830 g
